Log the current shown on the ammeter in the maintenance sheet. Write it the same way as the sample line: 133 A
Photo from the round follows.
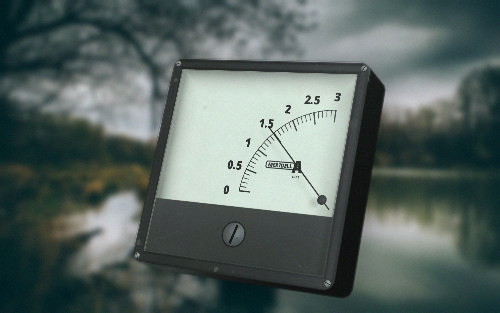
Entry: 1.5 A
